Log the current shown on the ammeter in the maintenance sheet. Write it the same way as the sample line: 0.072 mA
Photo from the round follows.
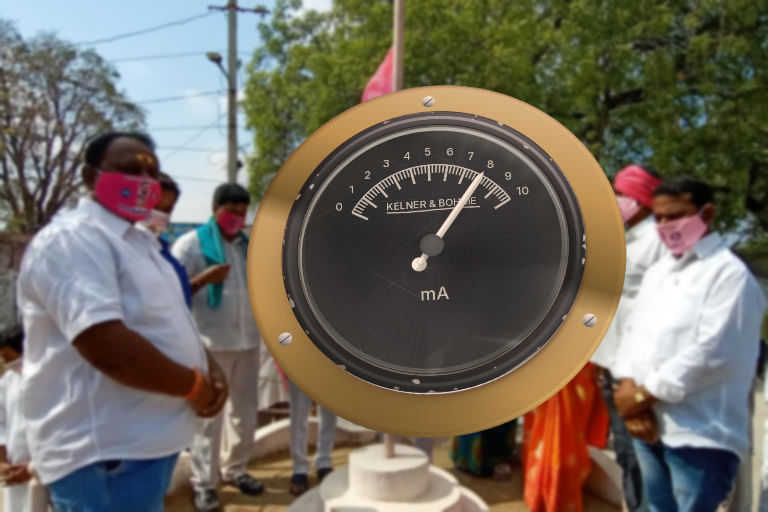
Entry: 8 mA
